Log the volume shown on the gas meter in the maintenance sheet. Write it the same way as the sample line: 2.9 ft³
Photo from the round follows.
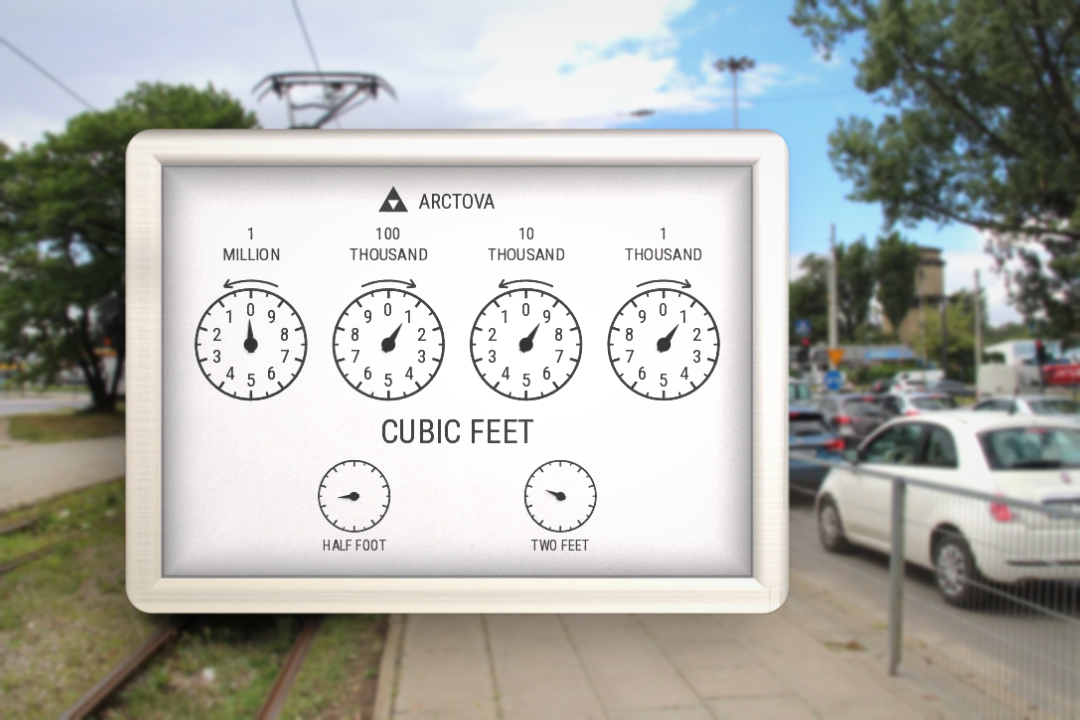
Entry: 9100 ft³
